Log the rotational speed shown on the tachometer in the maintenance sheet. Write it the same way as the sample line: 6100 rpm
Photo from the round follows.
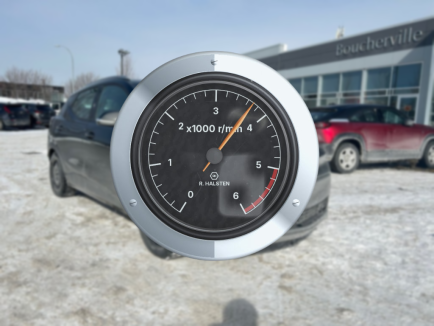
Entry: 3700 rpm
